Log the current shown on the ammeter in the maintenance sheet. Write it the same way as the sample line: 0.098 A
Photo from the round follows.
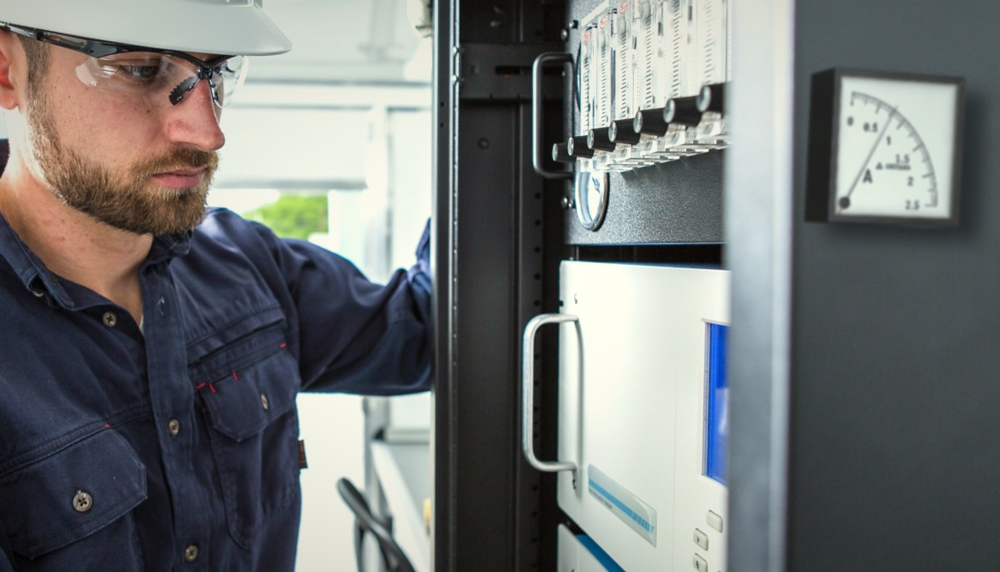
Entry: 0.75 A
